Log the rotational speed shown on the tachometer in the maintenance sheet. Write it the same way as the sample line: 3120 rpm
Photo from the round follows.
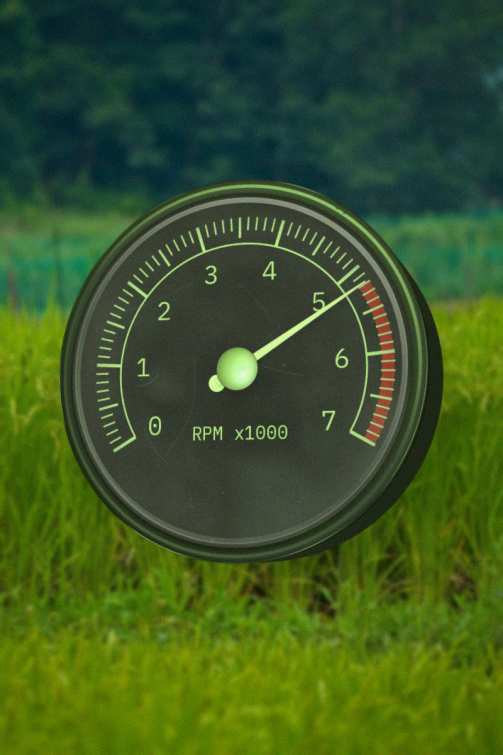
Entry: 5200 rpm
